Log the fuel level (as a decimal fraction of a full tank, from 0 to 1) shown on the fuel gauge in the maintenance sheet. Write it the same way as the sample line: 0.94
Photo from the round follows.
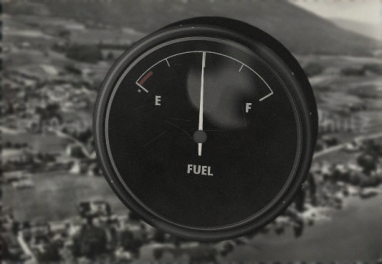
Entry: 0.5
